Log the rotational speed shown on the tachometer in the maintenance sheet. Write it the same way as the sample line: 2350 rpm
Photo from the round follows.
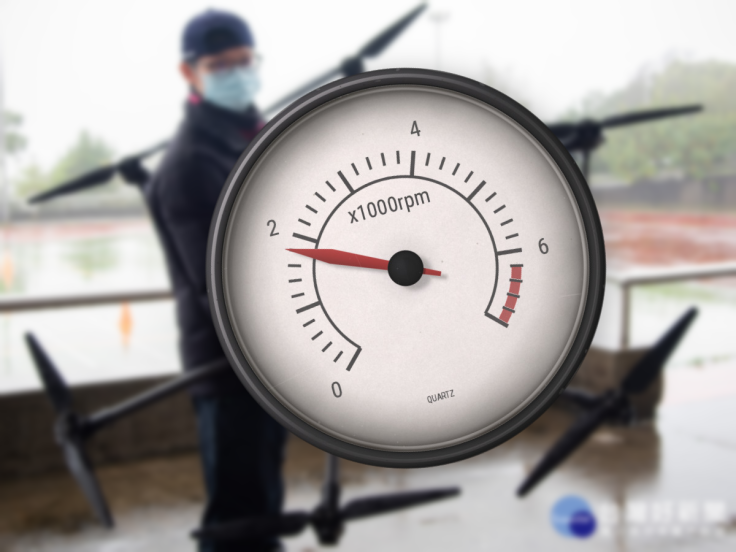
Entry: 1800 rpm
